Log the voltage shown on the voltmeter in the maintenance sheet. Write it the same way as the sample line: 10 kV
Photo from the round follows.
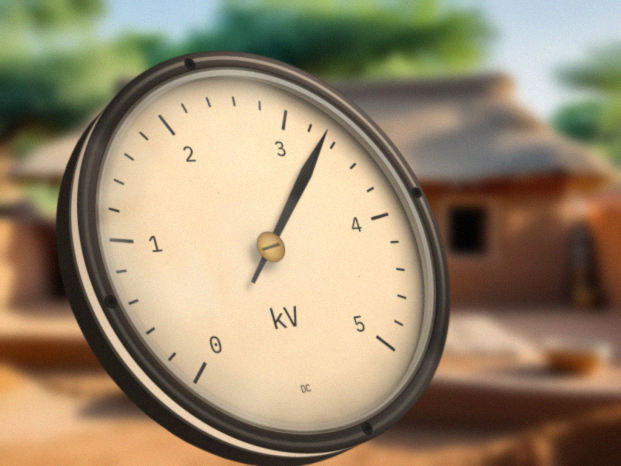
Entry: 3.3 kV
